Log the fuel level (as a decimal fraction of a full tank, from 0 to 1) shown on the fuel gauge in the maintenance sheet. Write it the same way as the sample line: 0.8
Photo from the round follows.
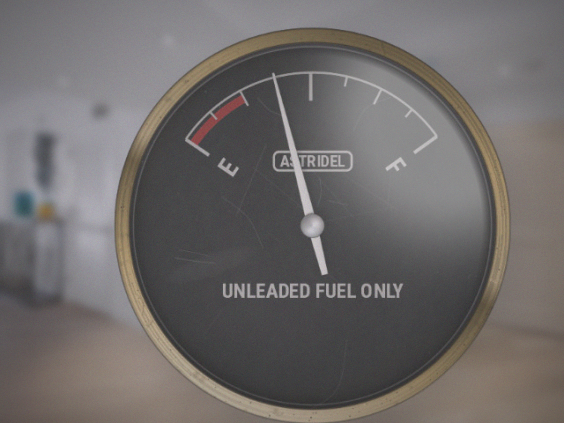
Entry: 0.375
